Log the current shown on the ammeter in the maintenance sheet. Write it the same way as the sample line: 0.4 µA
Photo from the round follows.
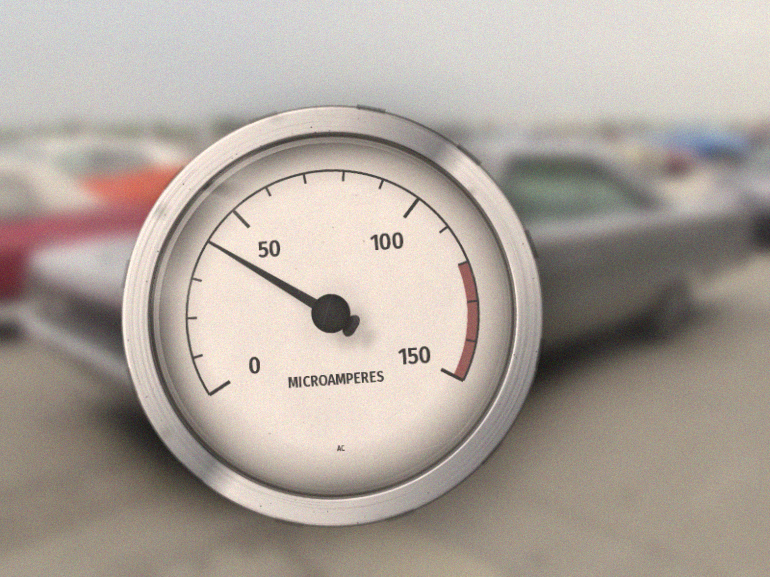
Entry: 40 µA
